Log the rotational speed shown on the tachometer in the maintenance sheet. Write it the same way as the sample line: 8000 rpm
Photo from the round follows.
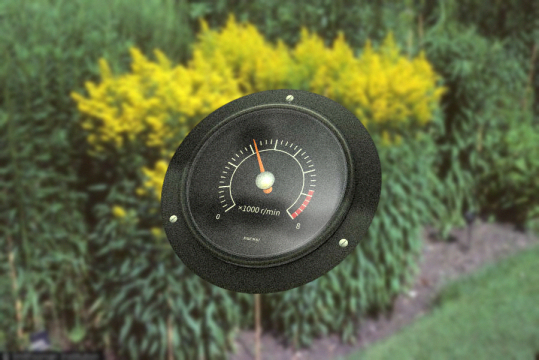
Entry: 3200 rpm
